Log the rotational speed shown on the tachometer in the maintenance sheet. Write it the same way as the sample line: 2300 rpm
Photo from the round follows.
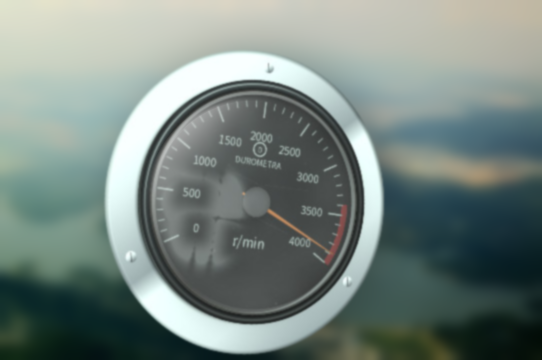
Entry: 3900 rpm
